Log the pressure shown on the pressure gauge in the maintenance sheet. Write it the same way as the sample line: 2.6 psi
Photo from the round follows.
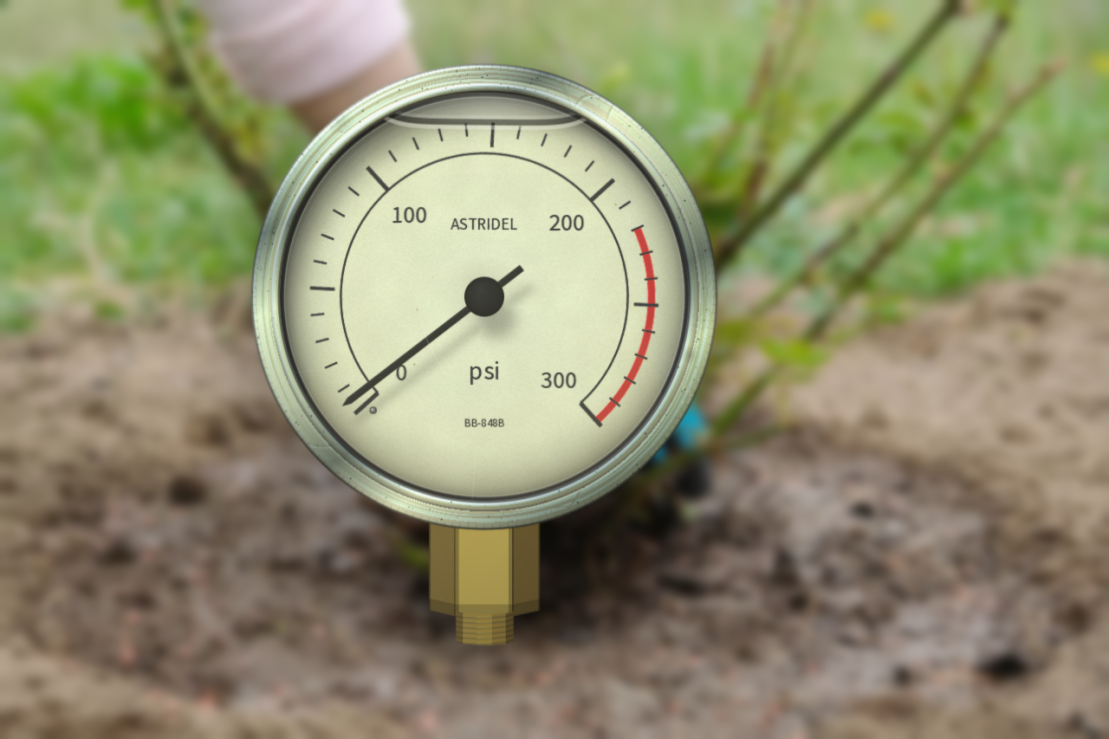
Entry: 5 psi
